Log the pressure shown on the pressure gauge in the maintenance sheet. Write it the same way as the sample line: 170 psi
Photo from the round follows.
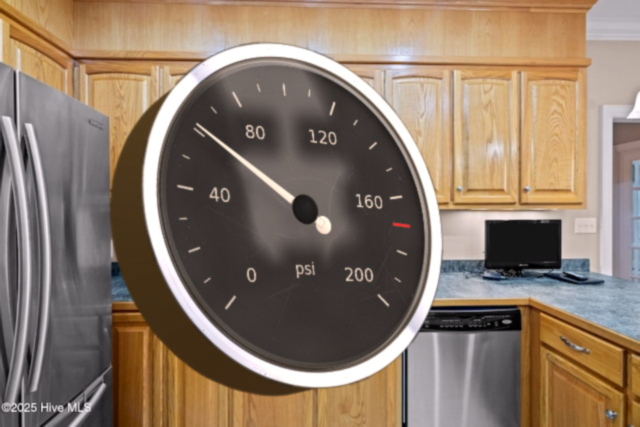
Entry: 60 psi
